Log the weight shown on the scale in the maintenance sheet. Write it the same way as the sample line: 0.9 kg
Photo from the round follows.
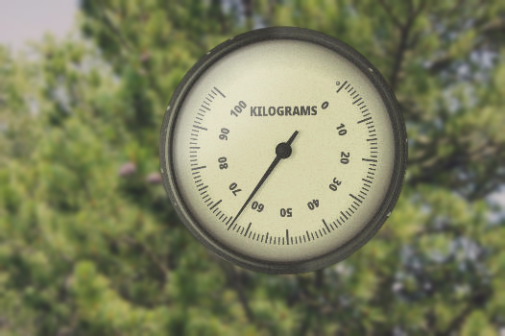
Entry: 64 kg
